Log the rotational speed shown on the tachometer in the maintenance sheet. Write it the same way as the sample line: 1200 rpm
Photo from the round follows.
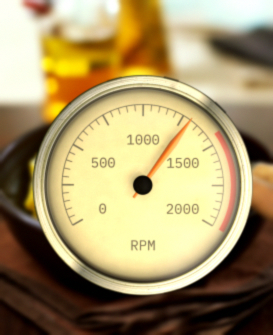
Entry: 1300 rpm
